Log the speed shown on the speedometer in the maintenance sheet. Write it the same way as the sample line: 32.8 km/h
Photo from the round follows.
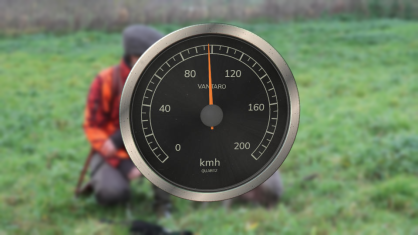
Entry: 97.5 km/h
